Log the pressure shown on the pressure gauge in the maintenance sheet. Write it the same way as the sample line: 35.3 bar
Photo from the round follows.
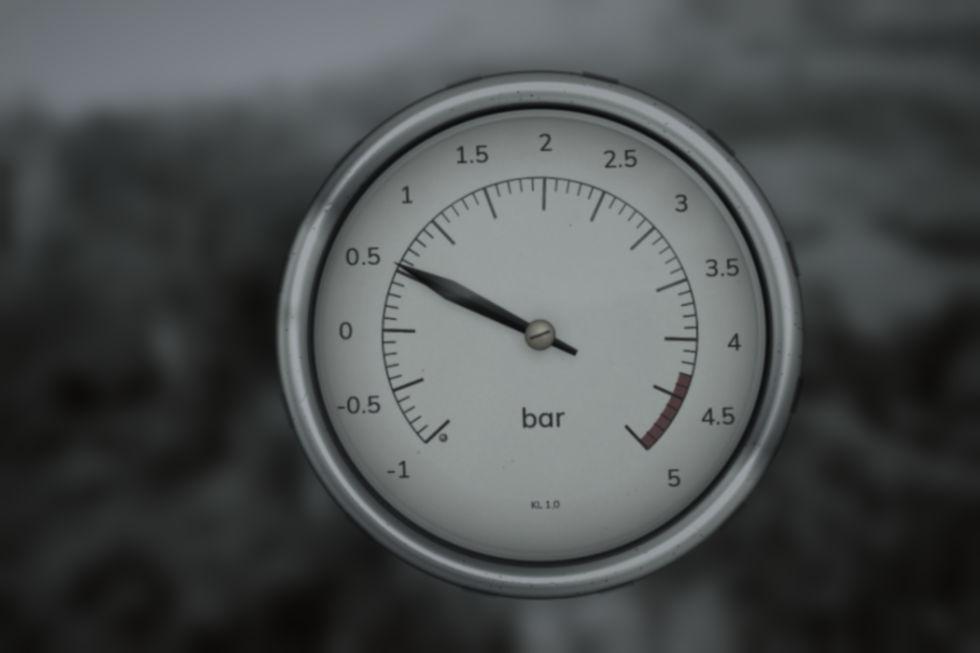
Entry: 0.55 bar
